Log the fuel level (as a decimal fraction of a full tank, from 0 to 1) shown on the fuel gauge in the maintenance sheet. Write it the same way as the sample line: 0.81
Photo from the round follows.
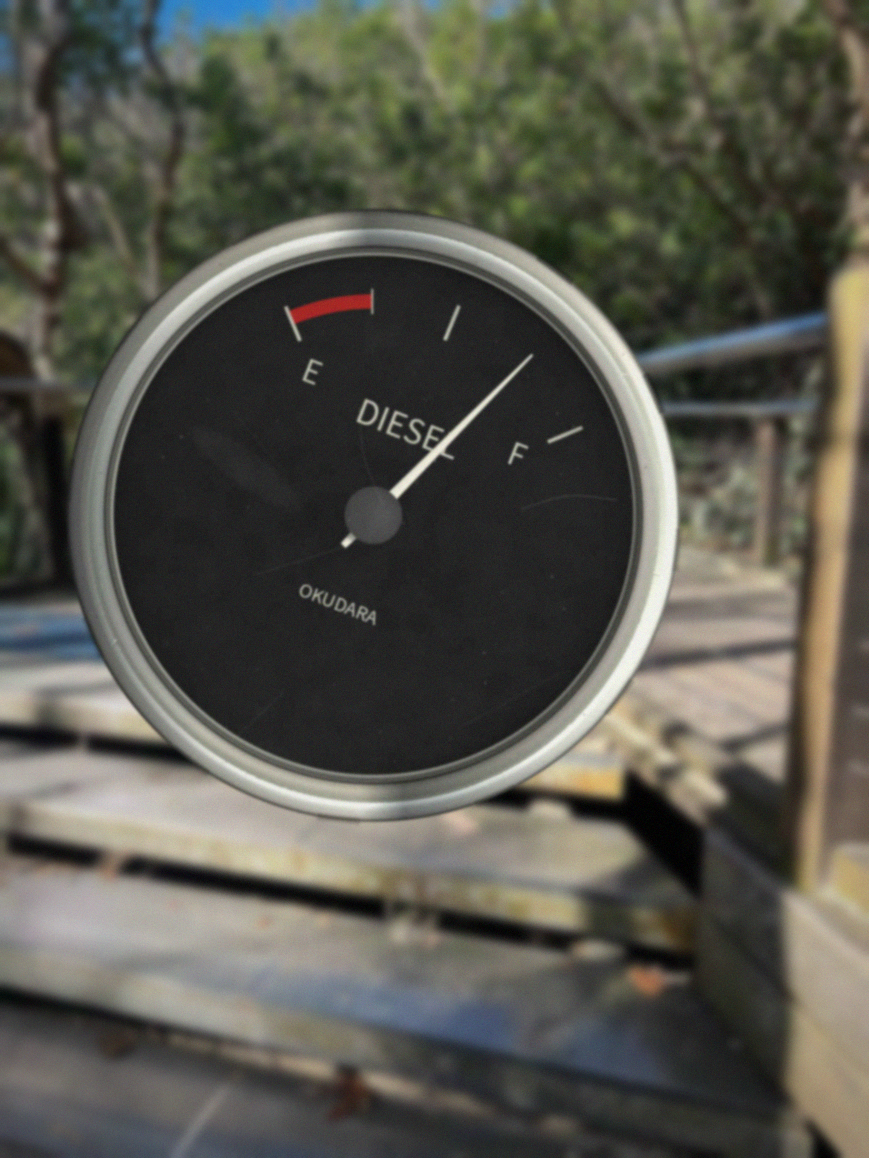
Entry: 0.75
